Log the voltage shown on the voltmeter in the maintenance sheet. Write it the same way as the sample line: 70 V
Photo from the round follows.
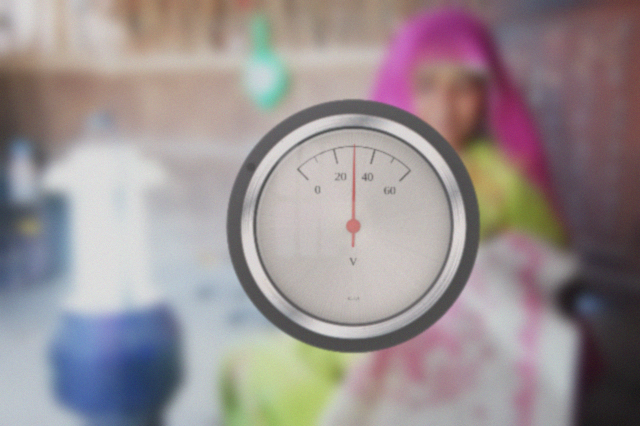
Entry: 30 V
